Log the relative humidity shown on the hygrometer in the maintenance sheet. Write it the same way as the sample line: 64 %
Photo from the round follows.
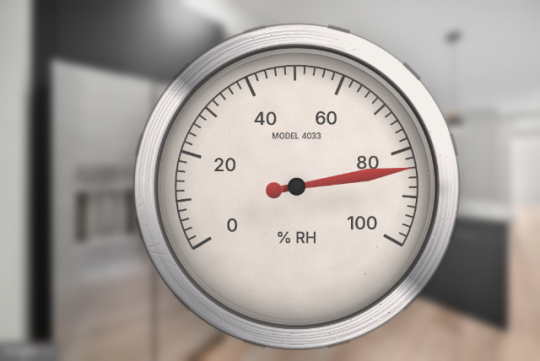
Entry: 84 %
